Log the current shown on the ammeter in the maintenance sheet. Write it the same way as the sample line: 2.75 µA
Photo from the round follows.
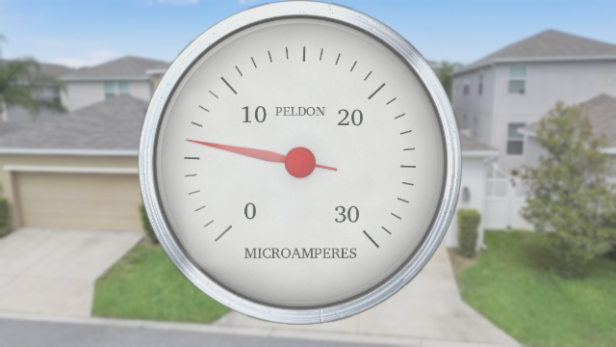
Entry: 6 µA
